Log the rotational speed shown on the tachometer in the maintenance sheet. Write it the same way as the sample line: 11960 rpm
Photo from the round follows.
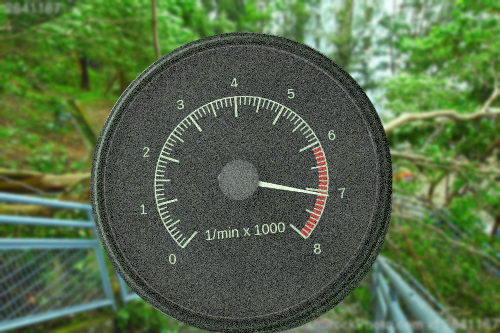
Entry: 7100 rpm
